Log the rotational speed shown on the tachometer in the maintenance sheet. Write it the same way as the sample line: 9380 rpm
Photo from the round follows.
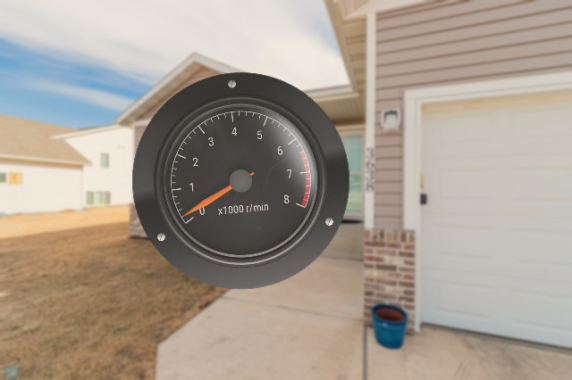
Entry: 200 rpm
